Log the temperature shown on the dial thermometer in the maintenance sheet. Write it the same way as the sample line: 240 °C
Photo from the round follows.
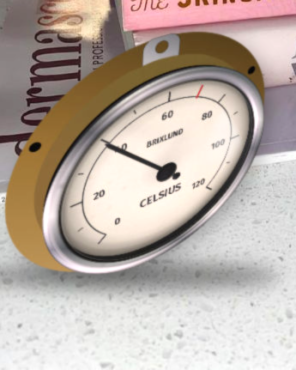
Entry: 40 °C
